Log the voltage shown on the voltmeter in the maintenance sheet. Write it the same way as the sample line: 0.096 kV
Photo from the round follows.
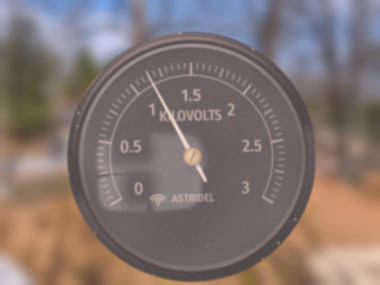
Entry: 1.15 kV
